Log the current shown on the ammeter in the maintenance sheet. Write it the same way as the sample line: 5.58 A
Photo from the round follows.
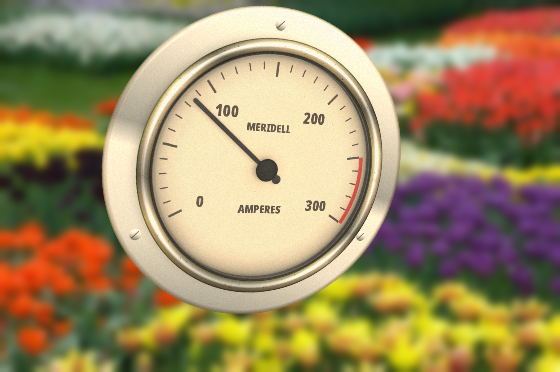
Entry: 85 A
